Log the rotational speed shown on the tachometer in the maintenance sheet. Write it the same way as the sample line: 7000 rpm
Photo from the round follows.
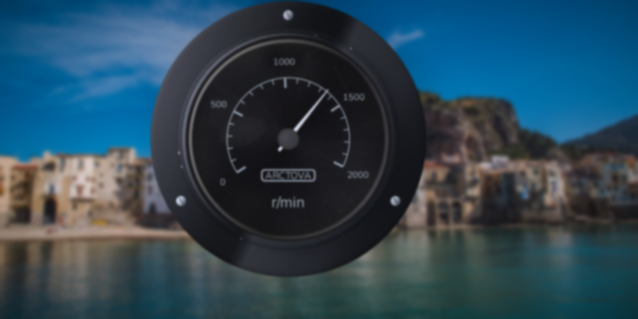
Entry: 1350 rpm
